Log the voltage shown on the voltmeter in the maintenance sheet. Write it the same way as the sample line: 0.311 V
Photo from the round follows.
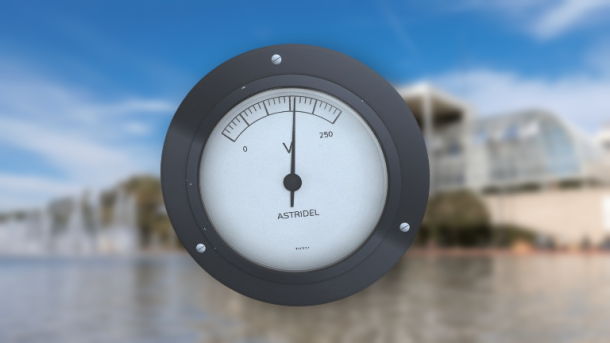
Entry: 160 V
